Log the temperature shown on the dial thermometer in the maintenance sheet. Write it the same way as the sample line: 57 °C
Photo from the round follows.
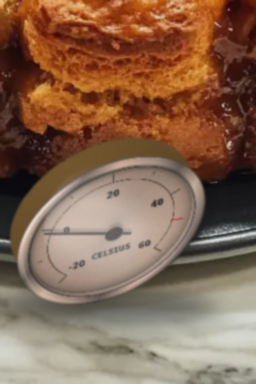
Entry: 0 °C
